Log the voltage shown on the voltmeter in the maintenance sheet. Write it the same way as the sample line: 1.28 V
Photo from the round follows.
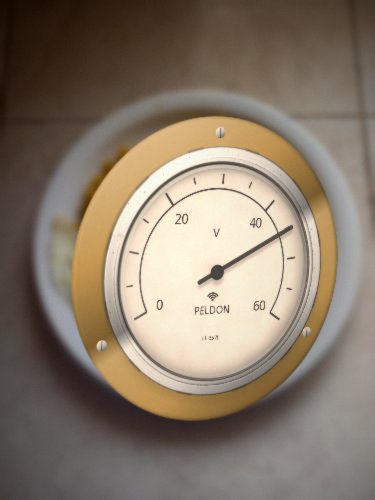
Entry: 45 V
